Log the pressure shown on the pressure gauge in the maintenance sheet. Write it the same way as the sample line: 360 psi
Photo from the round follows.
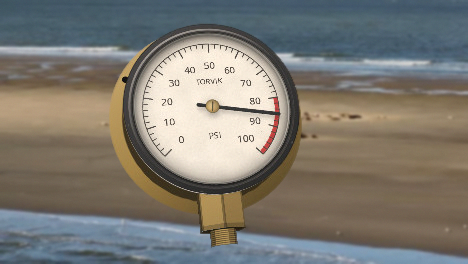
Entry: 86 psi
